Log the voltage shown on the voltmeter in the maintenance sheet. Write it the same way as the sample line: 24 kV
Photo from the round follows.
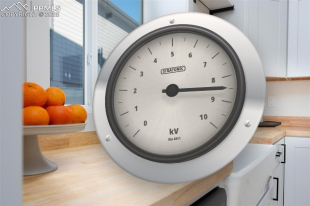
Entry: 8.5 kV
